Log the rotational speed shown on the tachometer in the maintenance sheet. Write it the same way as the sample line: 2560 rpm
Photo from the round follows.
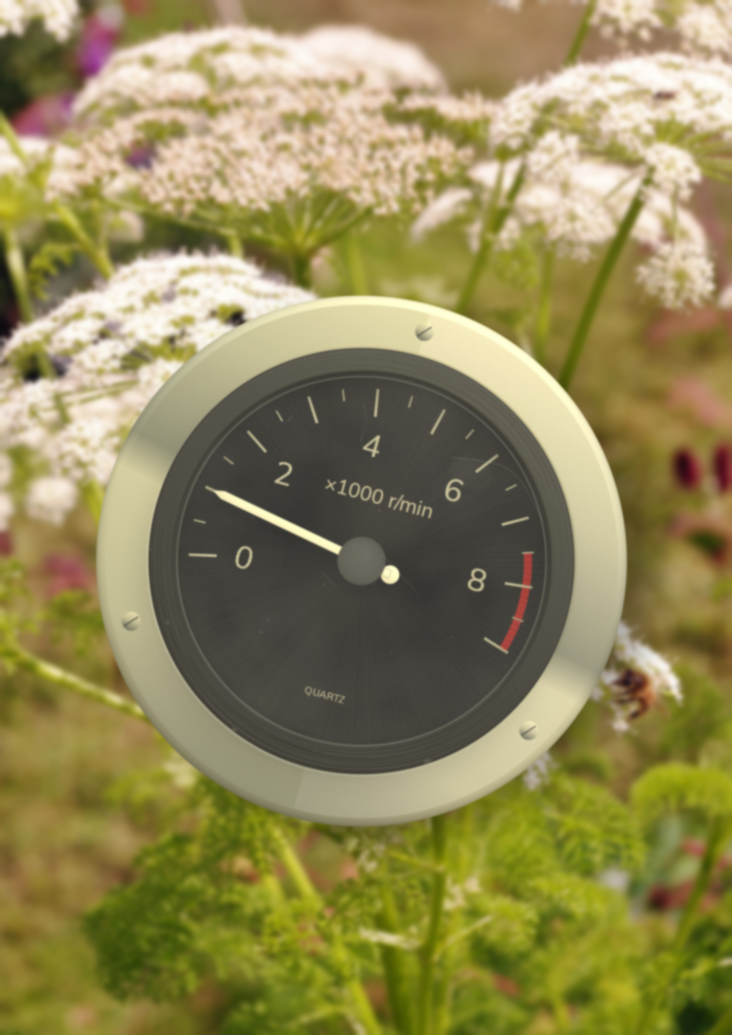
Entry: 1000 rpm
